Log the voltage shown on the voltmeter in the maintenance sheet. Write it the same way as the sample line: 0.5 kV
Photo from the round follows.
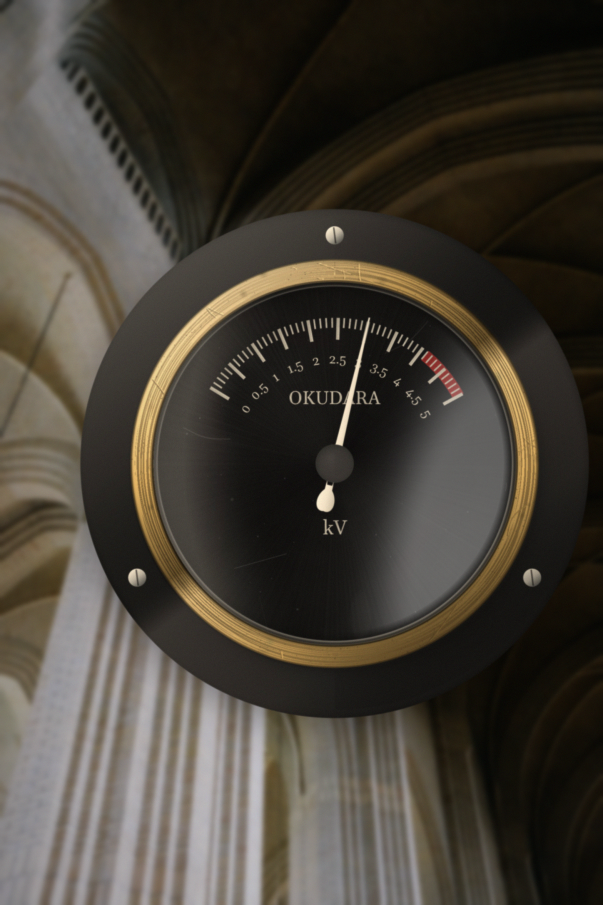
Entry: 3 kV
